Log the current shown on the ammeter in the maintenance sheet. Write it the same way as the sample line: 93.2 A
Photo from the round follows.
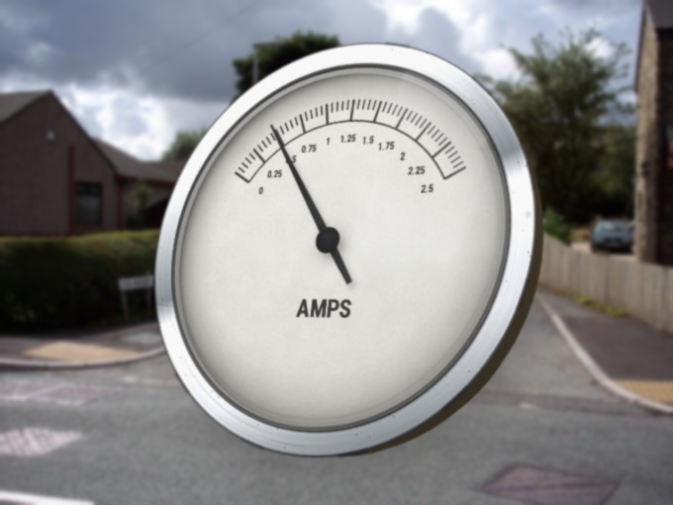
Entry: 0.5 A
